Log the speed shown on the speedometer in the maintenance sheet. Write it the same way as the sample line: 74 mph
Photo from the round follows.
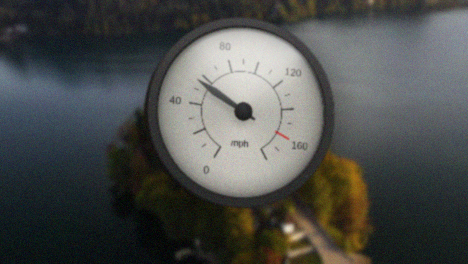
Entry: 55 mph
